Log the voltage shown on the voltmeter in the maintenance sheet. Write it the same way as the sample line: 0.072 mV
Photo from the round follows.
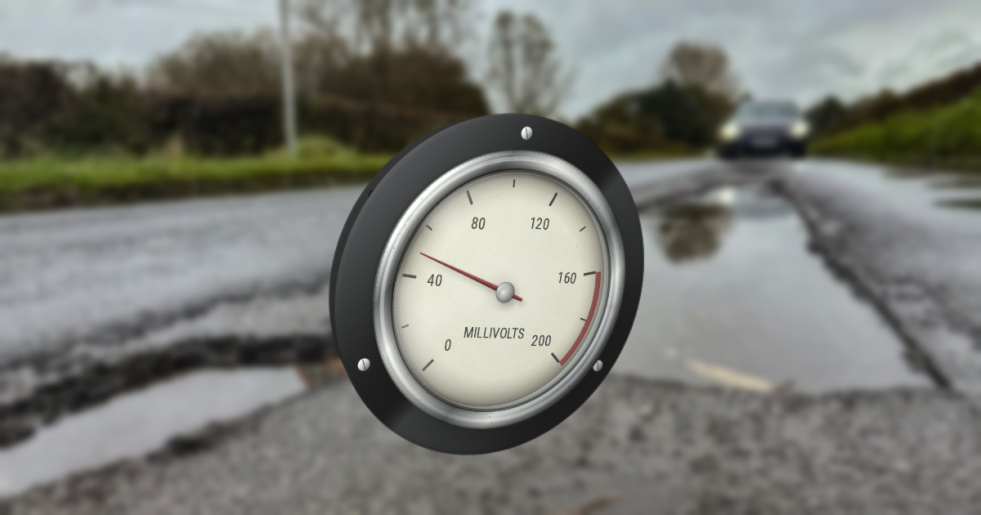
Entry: 50 mV
